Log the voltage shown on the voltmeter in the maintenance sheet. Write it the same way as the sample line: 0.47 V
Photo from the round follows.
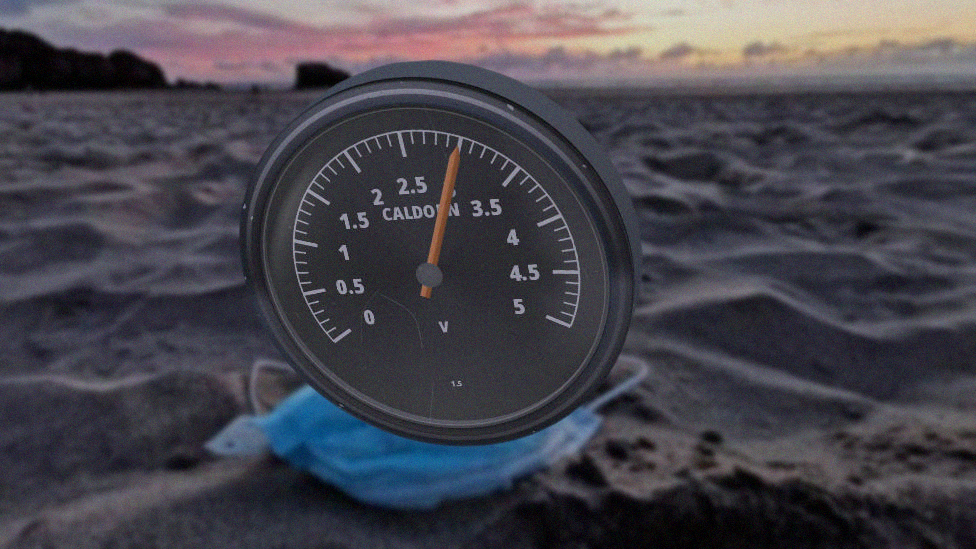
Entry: 3 V
